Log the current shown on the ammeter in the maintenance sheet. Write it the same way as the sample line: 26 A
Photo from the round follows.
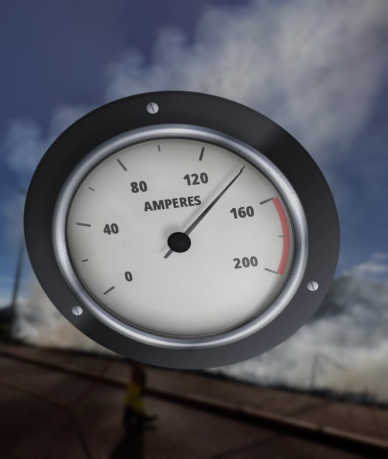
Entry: 140 A
